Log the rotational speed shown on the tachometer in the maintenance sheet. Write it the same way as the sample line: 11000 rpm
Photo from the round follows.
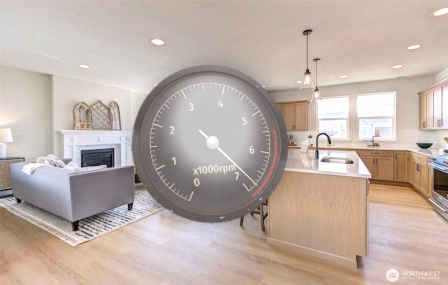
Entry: 6800 rpm
